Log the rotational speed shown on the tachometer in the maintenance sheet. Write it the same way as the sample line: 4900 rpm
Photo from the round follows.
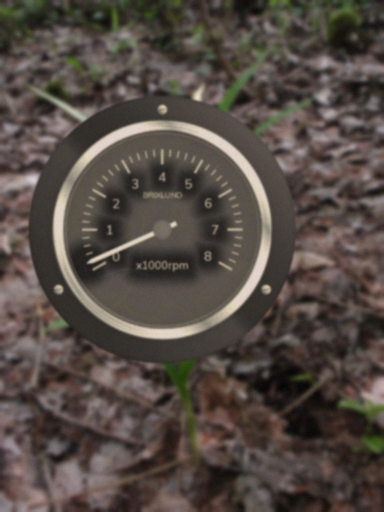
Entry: 200 rpm
